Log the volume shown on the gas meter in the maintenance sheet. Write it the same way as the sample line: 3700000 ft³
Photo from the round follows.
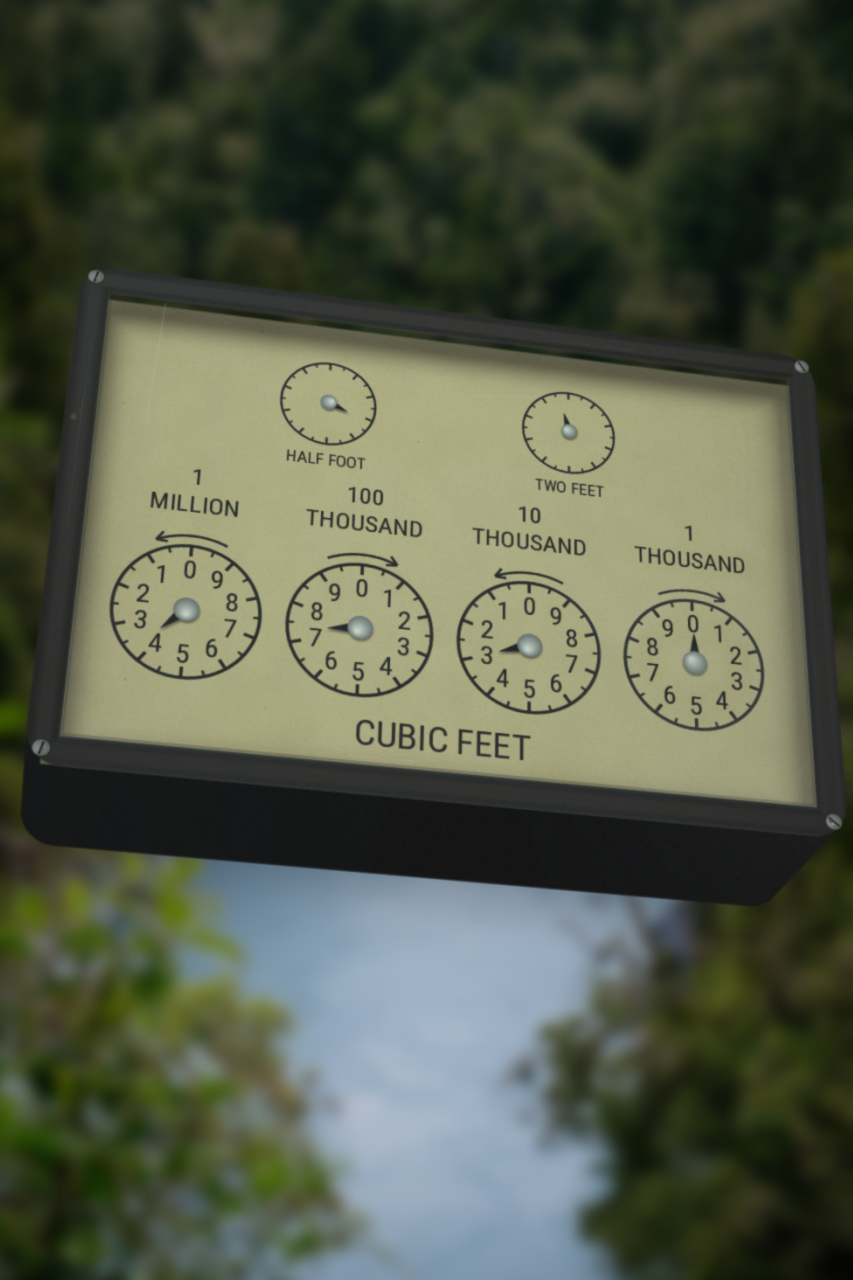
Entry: 373000 ft³
